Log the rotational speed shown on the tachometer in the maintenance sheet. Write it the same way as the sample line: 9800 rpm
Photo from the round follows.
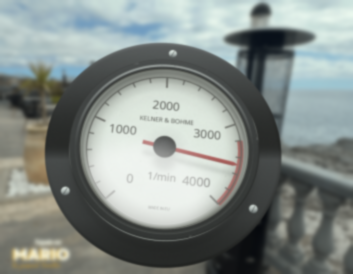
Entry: 3500 rpm
